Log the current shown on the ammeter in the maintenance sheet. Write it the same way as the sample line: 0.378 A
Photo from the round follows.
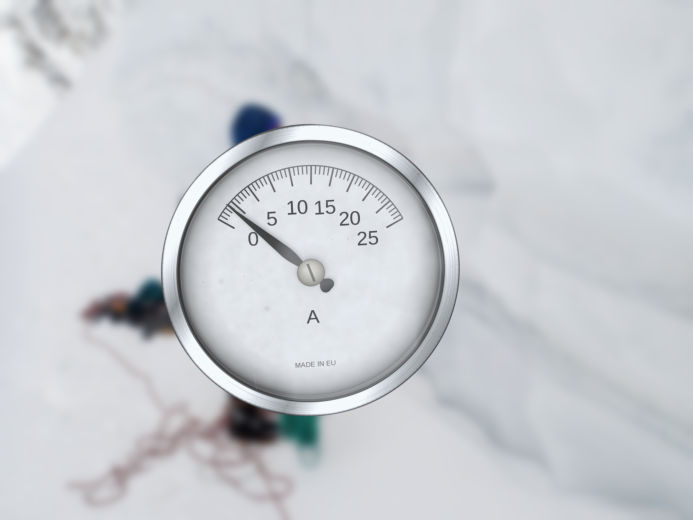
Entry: 2 A
